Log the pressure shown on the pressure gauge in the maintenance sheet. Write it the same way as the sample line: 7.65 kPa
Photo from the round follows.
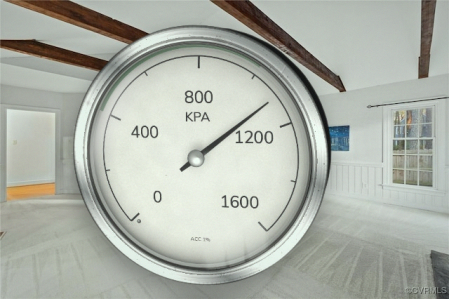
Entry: 1100 kPa
